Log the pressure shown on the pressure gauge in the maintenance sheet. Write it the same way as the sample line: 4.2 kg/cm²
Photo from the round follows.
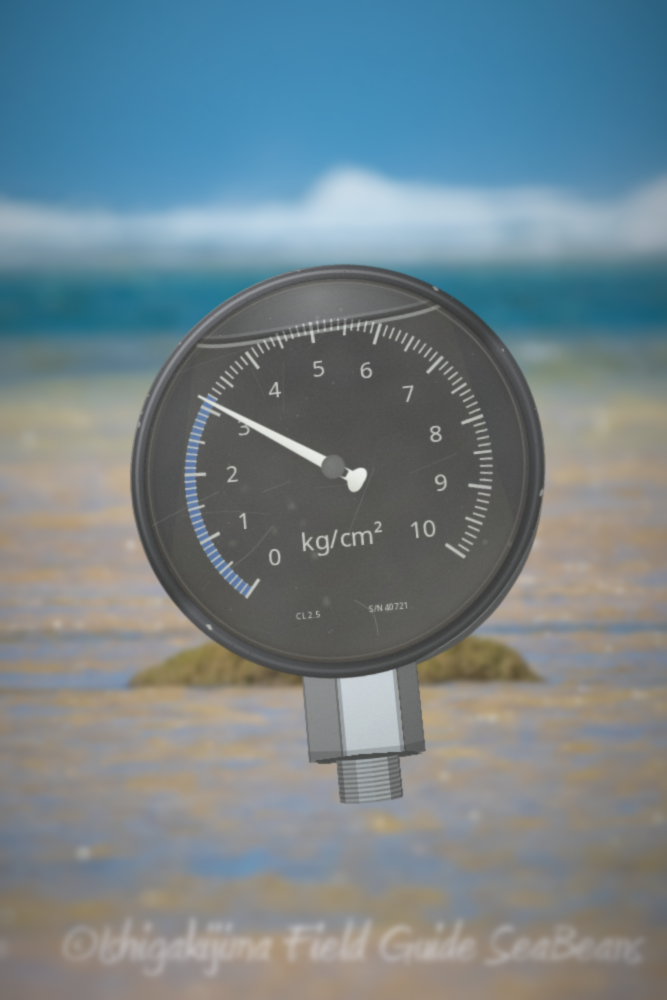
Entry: 3.1 kg/cm²
